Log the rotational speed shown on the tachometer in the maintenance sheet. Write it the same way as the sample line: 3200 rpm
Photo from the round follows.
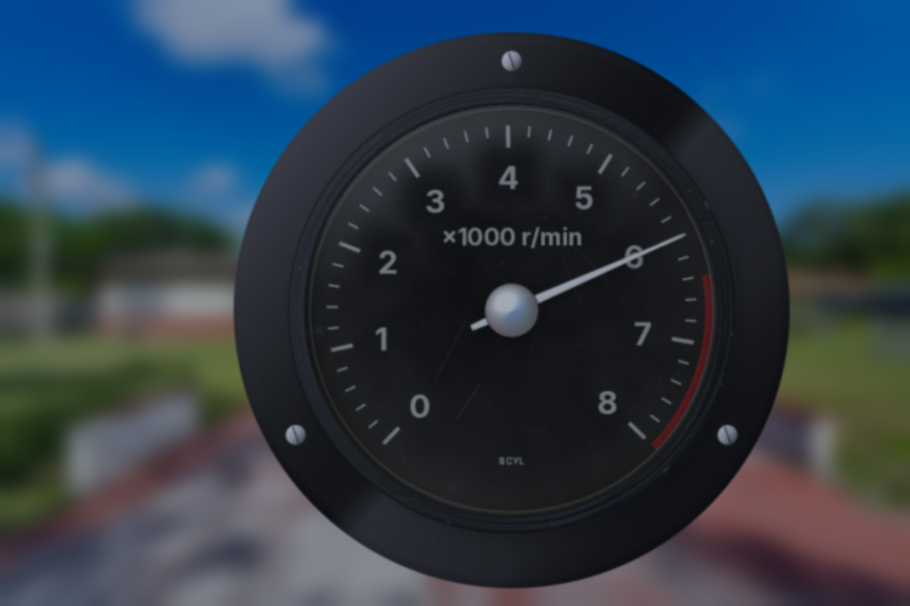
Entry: 6000 rpm
